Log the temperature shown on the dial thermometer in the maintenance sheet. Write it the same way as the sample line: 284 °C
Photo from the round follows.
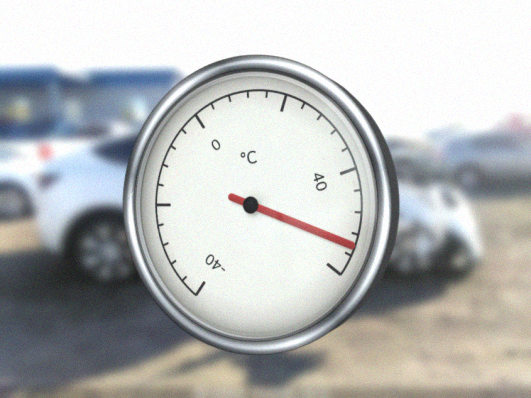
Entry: 54 °C
